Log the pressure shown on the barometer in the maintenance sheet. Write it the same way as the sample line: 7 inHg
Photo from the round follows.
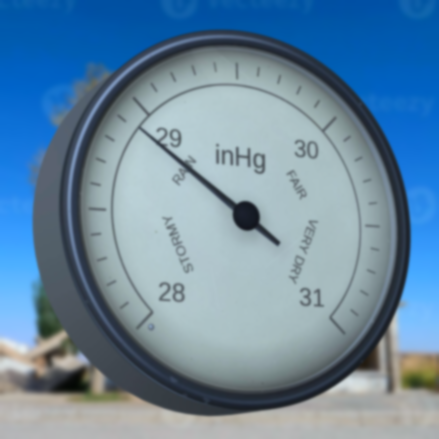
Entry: 28.9 inHg
